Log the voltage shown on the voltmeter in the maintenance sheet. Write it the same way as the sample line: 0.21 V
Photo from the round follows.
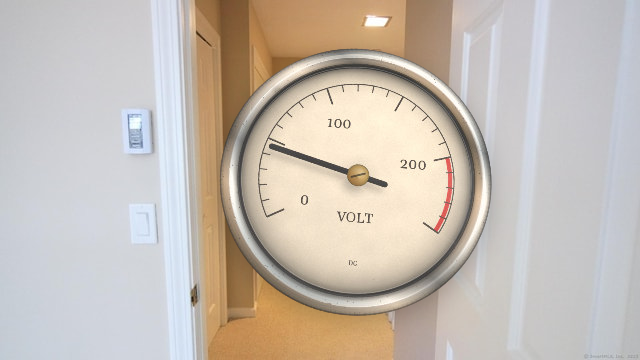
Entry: 45 V
